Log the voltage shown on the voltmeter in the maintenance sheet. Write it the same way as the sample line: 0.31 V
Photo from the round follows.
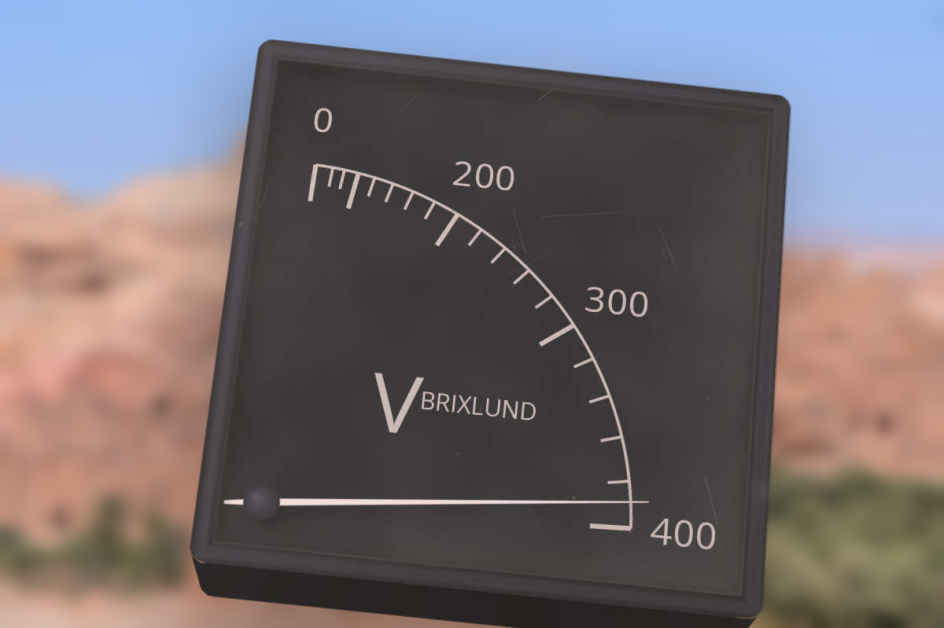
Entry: 390 V
